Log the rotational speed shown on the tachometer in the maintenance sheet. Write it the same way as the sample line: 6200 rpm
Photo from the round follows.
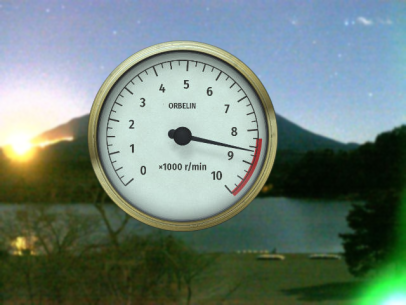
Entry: 8625 rpm
